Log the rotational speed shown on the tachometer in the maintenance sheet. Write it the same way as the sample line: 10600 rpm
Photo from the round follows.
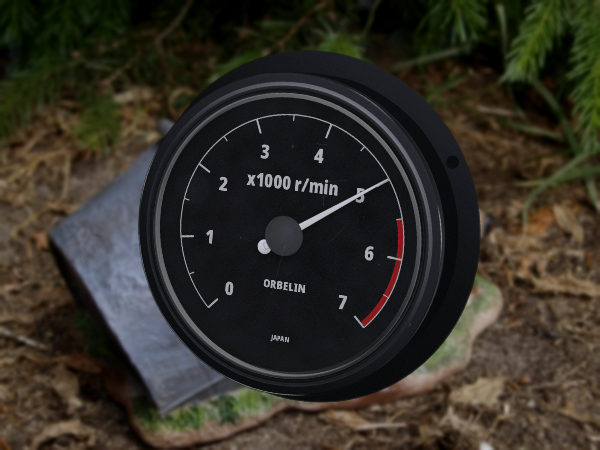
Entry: 5000 rpm
